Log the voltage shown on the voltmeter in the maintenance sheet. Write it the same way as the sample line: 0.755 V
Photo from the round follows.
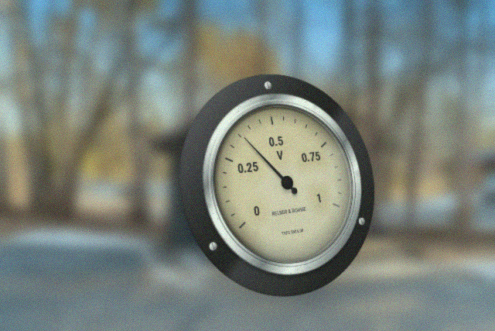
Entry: 0.35 V
